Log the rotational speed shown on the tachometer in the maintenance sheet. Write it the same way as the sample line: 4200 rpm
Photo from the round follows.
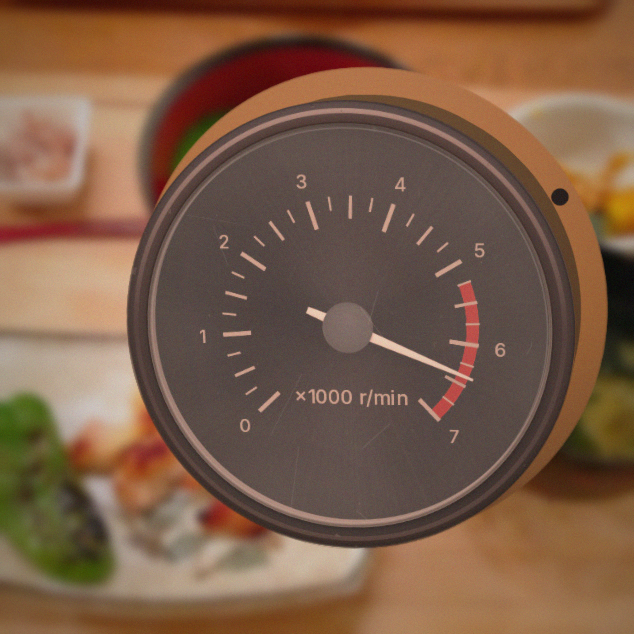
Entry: 6375 rpm
